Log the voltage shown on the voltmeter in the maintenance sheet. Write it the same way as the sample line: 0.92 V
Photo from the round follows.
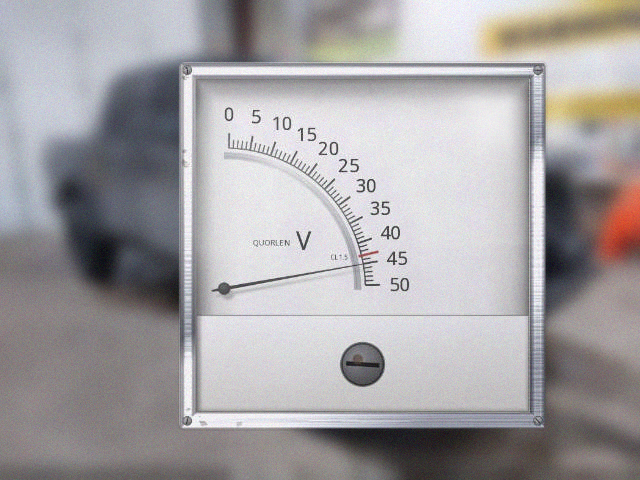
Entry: 45 V
